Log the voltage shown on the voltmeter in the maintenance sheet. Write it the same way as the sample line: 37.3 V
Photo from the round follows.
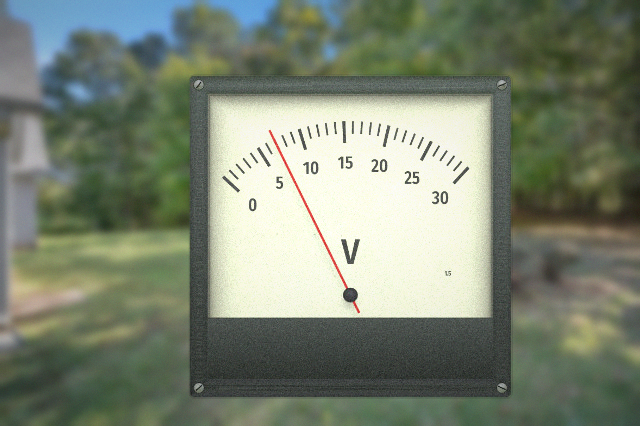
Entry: 7 V
